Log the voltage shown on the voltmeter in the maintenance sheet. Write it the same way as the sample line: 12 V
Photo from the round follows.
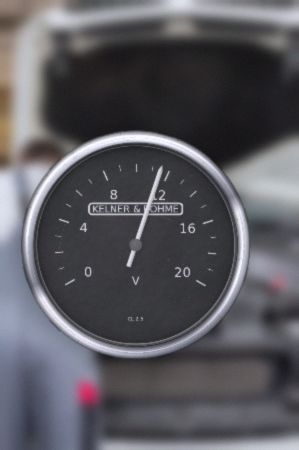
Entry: 11.5 V
